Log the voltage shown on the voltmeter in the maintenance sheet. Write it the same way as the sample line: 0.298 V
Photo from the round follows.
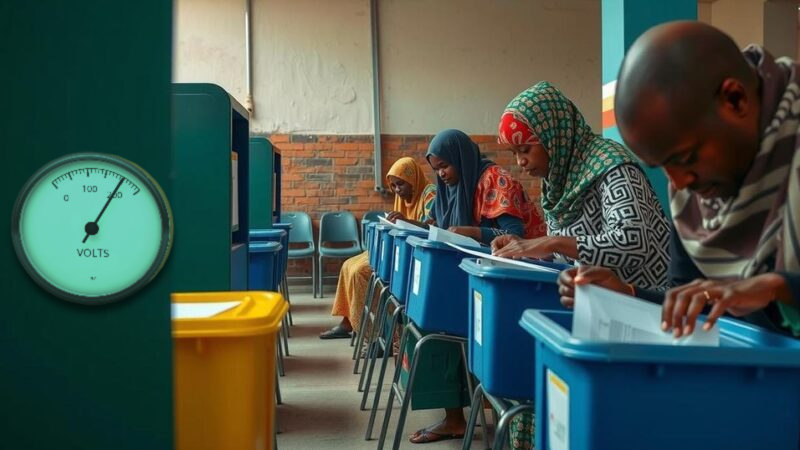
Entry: 200 V
